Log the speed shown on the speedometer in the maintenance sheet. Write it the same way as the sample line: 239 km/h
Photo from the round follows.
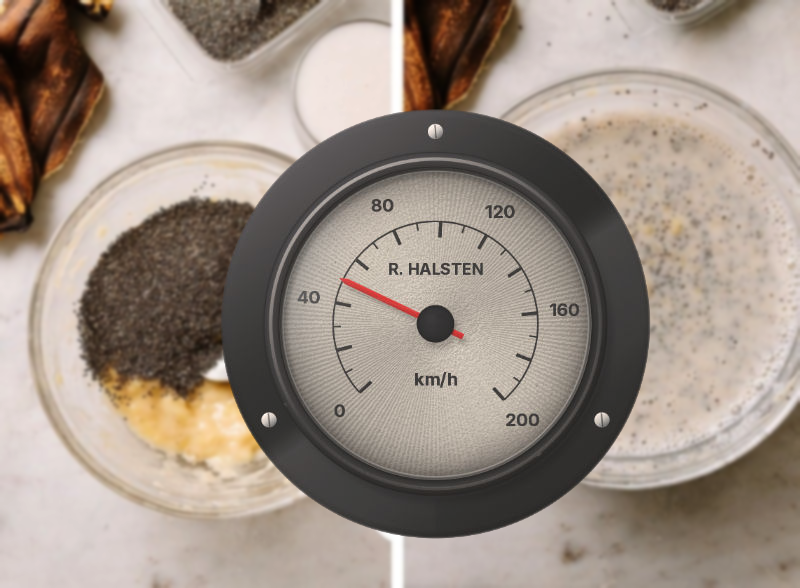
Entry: 50 km/h
